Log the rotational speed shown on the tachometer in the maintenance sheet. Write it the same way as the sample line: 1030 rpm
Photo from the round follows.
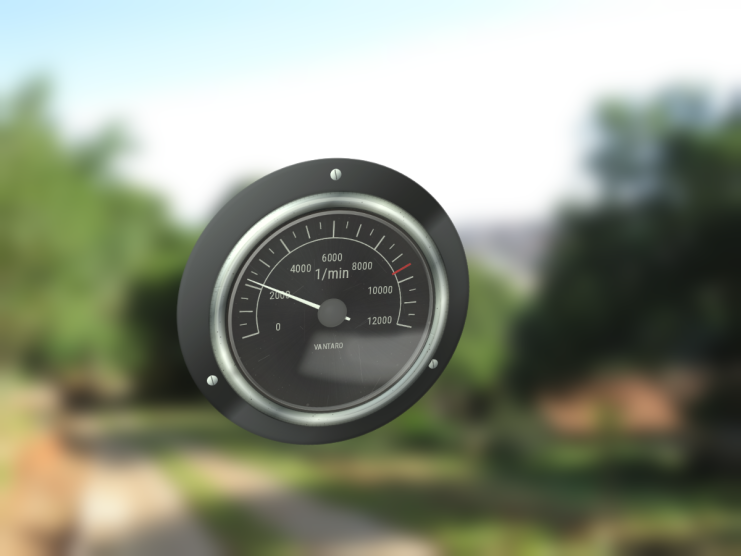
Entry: 2250 rpm
